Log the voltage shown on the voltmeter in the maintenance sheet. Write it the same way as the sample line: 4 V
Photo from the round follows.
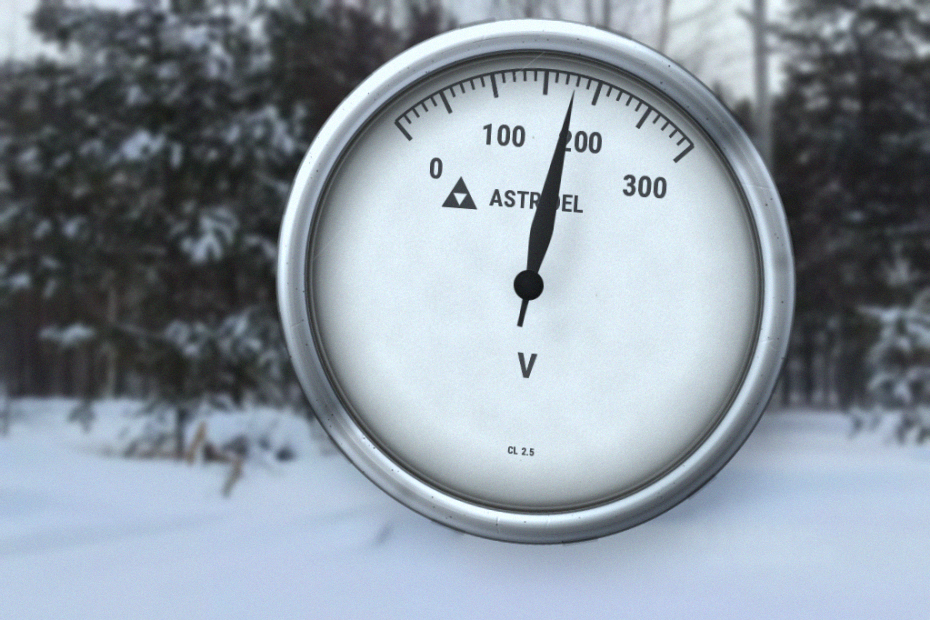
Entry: 180 V
